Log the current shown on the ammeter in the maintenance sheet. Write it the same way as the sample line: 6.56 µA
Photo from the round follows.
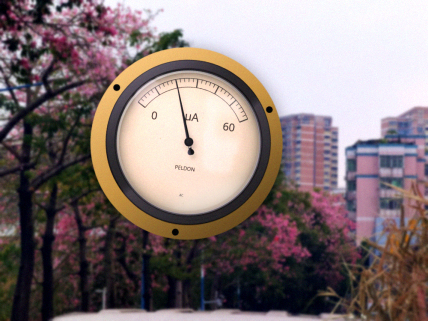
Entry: 20 µA
